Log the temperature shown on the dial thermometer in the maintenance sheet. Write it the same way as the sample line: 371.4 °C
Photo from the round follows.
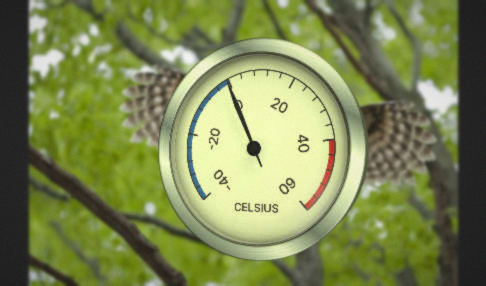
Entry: 0 °C
